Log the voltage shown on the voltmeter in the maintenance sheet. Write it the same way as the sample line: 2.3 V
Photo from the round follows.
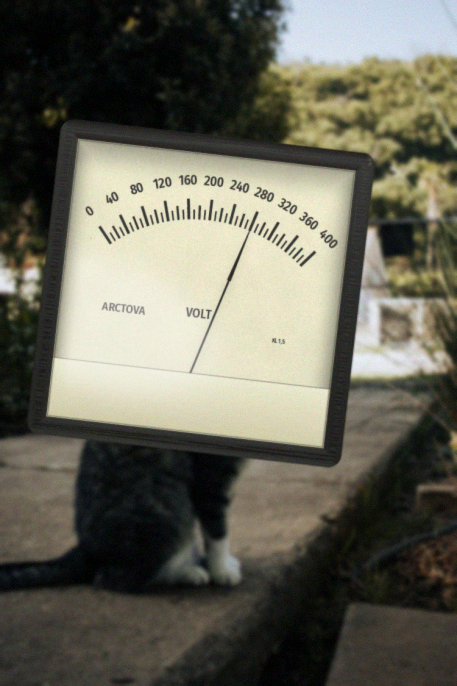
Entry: 280 V
